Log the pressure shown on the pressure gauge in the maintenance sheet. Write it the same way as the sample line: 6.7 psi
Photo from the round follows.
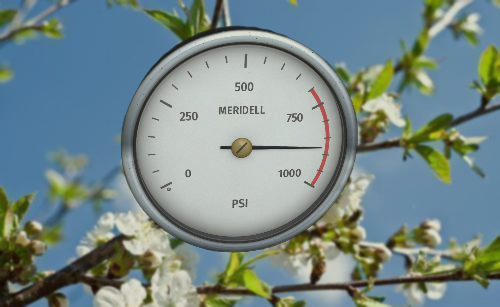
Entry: 875 psi
